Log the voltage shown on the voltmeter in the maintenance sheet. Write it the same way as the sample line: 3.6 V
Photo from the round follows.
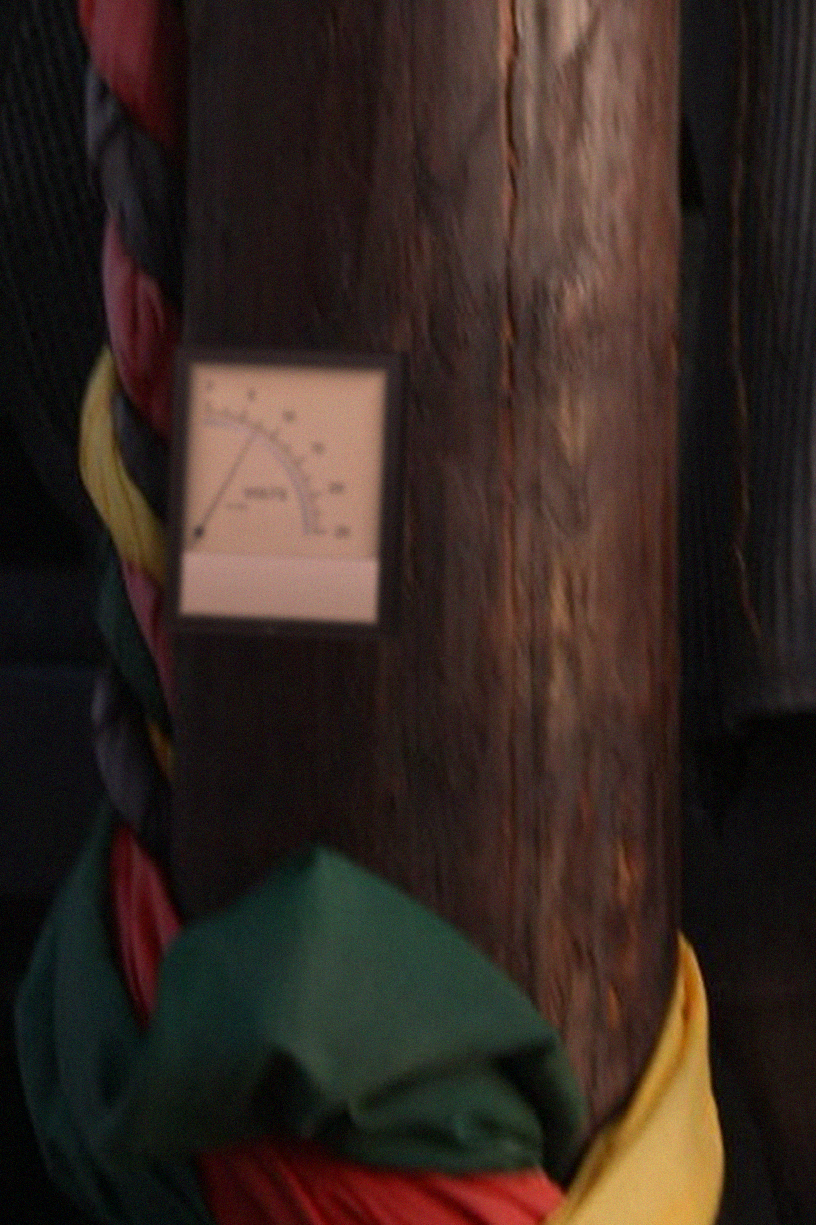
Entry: 7.5 V
